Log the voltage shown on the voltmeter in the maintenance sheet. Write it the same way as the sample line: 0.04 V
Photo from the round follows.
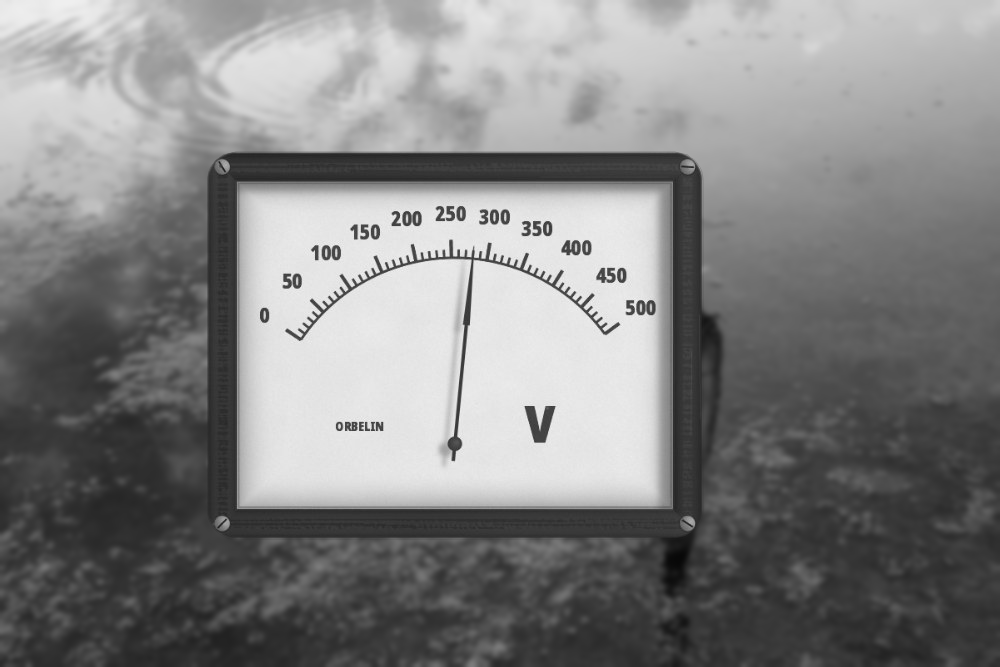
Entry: 280 V
